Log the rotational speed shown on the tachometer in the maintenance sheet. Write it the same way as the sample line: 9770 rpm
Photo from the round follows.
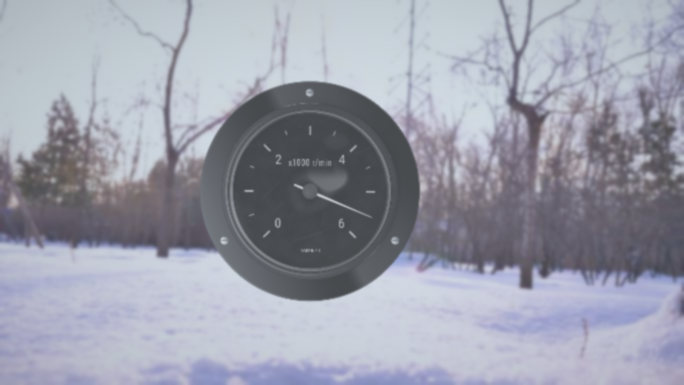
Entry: 5500 rpm
